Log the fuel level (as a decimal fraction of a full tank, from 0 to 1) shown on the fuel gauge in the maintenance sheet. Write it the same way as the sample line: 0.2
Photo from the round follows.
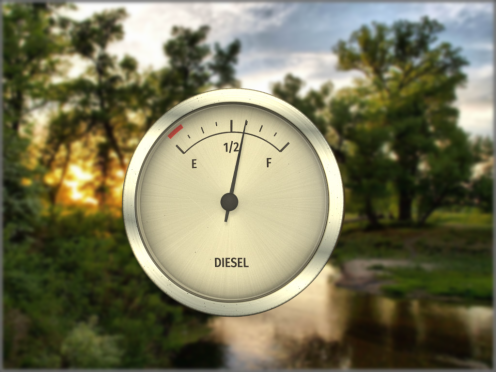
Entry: 0.625
